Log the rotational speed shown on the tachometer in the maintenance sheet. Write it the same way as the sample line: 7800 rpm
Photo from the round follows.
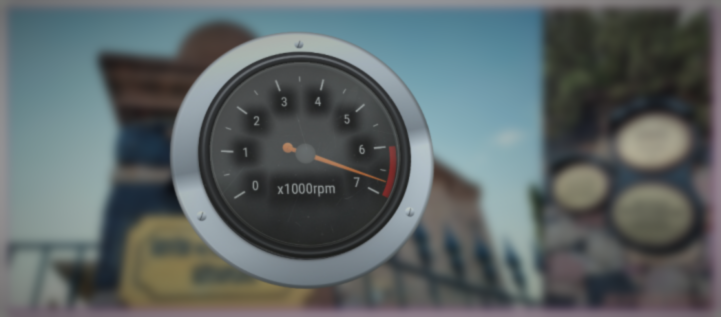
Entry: 6750 rpm
